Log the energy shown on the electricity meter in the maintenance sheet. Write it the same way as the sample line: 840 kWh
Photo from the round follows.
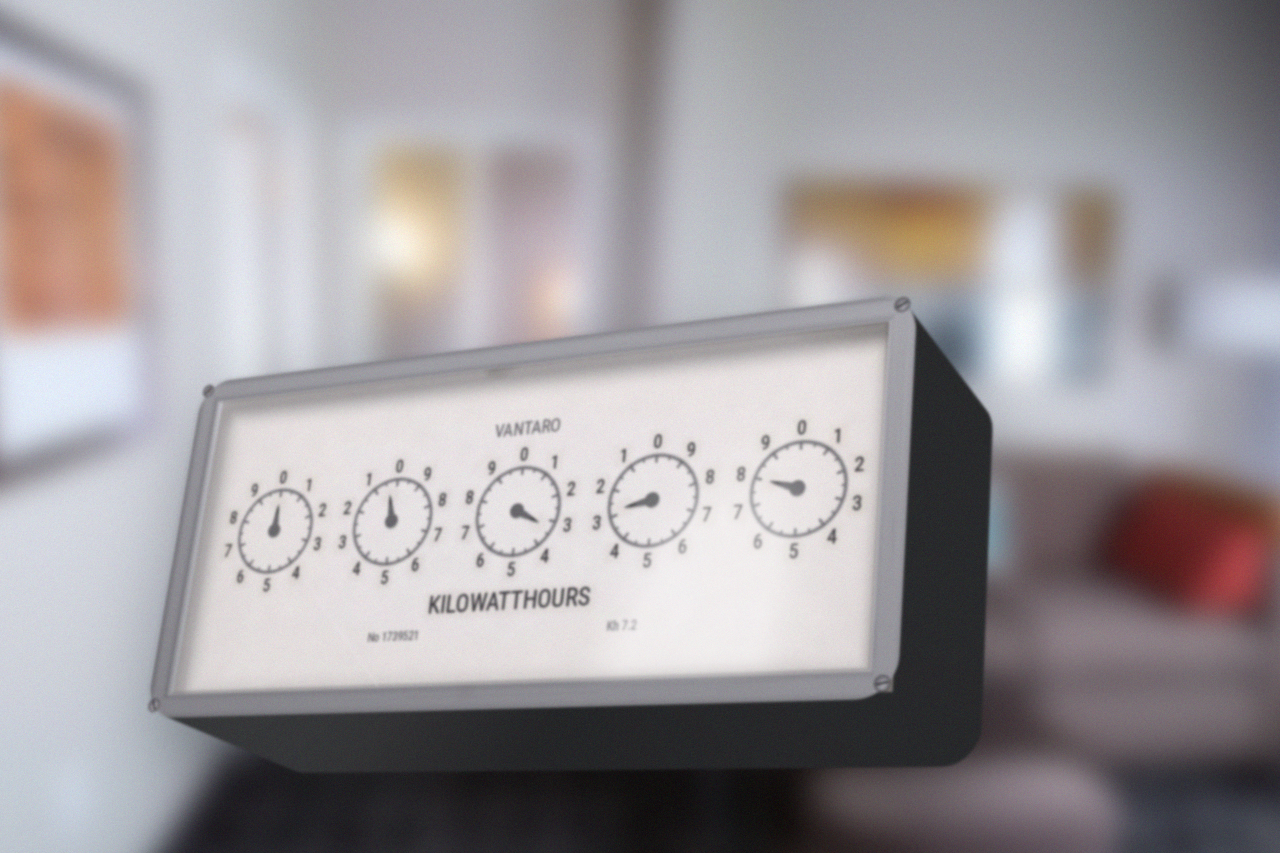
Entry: 328 kWh
